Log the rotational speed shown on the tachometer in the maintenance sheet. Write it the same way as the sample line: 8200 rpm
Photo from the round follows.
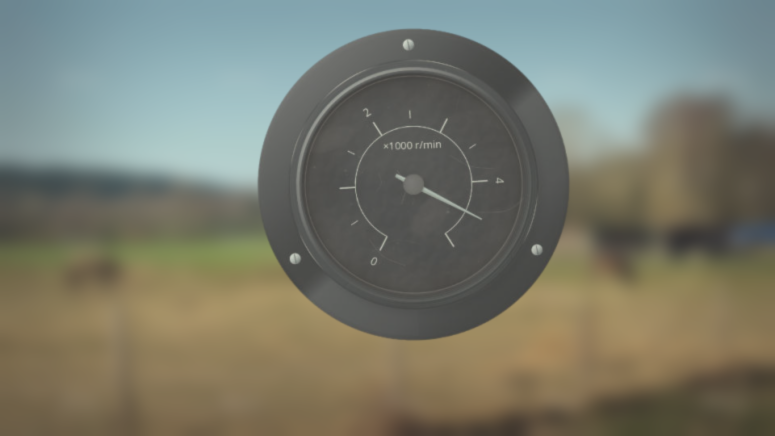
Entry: 4500 rpm
